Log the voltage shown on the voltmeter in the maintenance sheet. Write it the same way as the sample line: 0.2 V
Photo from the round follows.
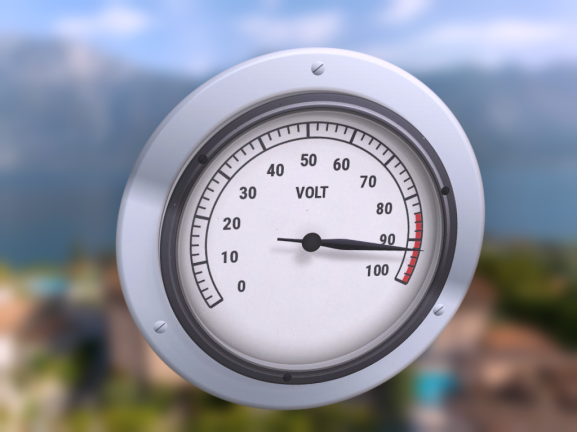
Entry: 92 V
